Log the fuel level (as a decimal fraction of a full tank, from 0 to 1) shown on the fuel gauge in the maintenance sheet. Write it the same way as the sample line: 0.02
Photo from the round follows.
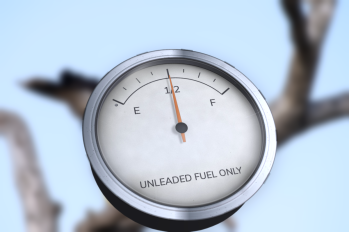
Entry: 0.5
